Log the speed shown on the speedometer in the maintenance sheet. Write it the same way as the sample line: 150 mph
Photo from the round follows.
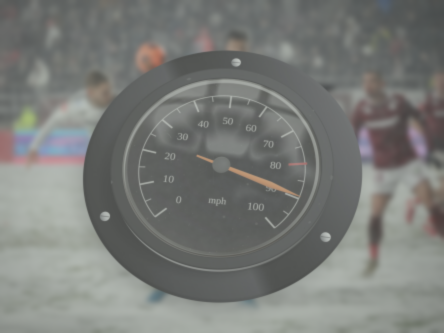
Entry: 90 mph
